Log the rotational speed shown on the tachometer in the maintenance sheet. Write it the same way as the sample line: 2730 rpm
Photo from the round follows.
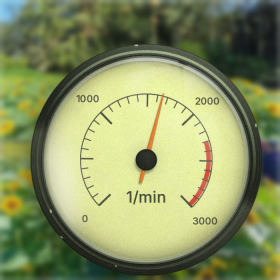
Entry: 1650 rpm
